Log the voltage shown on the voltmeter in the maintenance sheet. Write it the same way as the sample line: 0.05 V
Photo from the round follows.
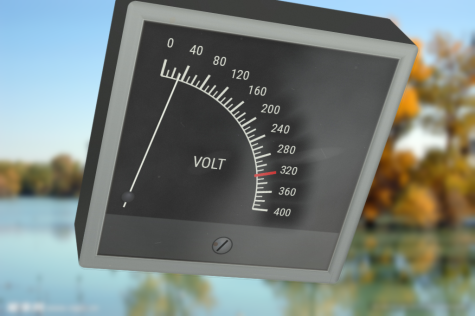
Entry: 30 V
